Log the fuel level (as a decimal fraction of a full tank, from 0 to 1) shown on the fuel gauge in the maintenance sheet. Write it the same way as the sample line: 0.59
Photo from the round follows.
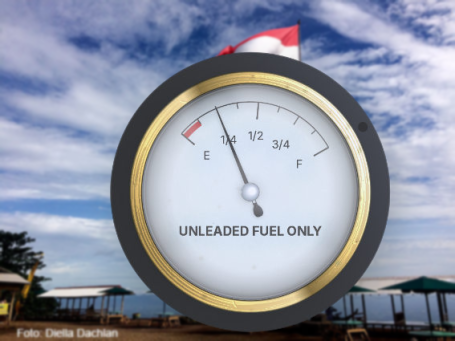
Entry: 0.25
